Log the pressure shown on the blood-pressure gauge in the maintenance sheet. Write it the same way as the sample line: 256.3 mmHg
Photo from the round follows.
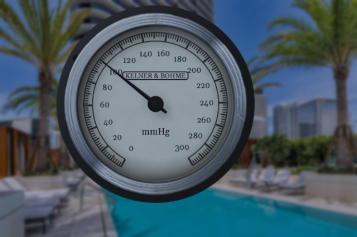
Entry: 100 mmHg
